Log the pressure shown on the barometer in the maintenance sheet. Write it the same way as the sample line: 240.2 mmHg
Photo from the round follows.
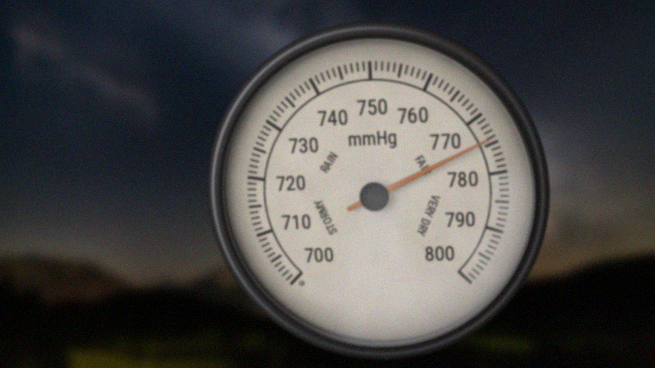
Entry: 774 mmHg
